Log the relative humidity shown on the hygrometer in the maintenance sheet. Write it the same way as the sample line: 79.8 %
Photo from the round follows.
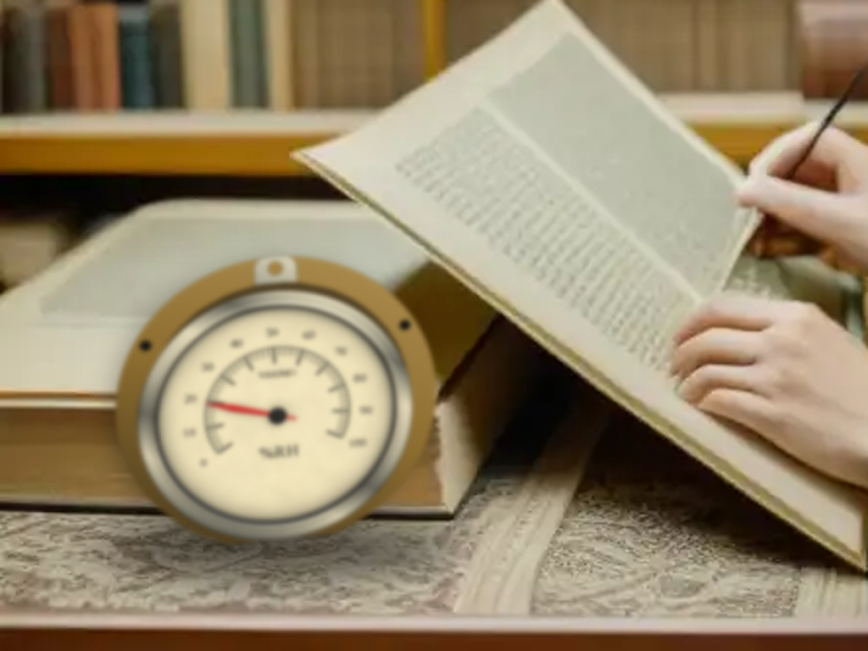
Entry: 20 %
